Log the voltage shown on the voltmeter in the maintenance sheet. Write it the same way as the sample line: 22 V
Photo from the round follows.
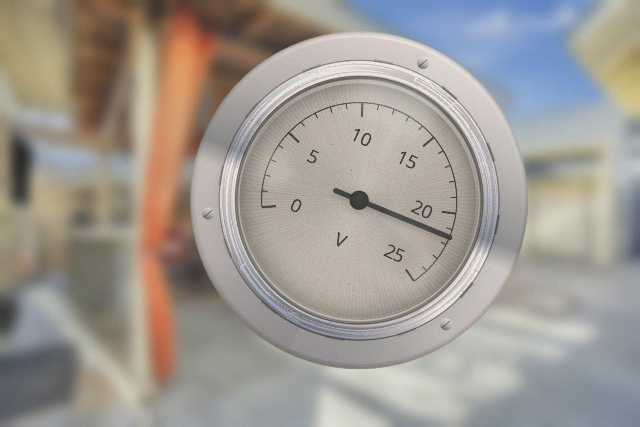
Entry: 21.5 V
